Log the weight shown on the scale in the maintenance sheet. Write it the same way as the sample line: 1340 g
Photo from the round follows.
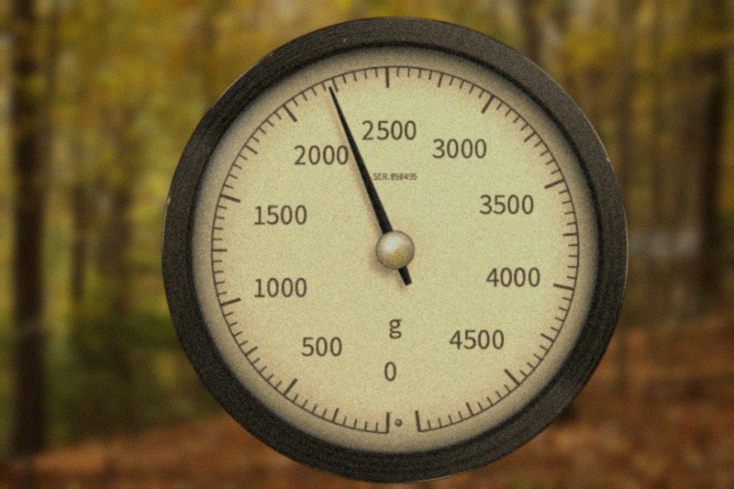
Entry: 2225 g
